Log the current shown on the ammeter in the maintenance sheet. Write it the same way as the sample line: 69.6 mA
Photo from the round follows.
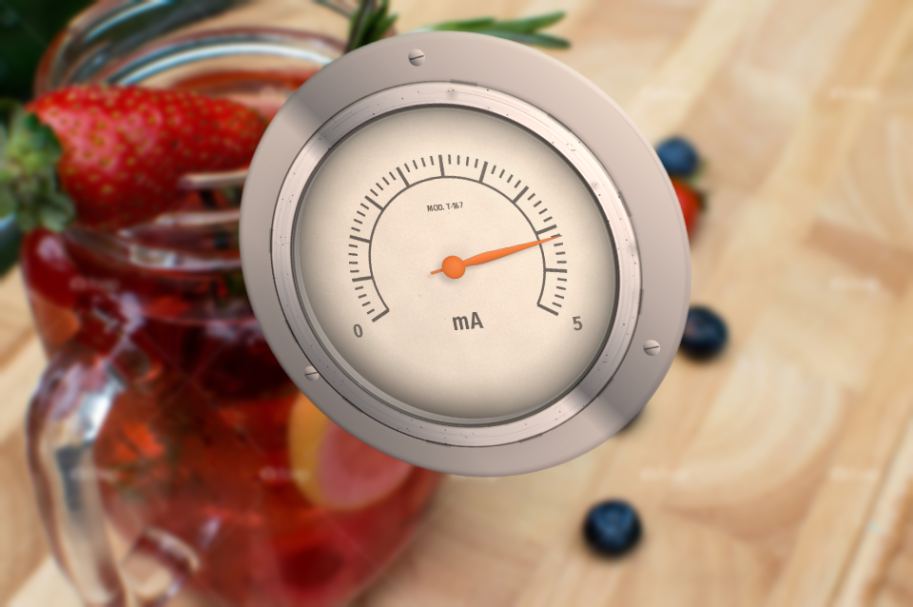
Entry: 4.1 mA
